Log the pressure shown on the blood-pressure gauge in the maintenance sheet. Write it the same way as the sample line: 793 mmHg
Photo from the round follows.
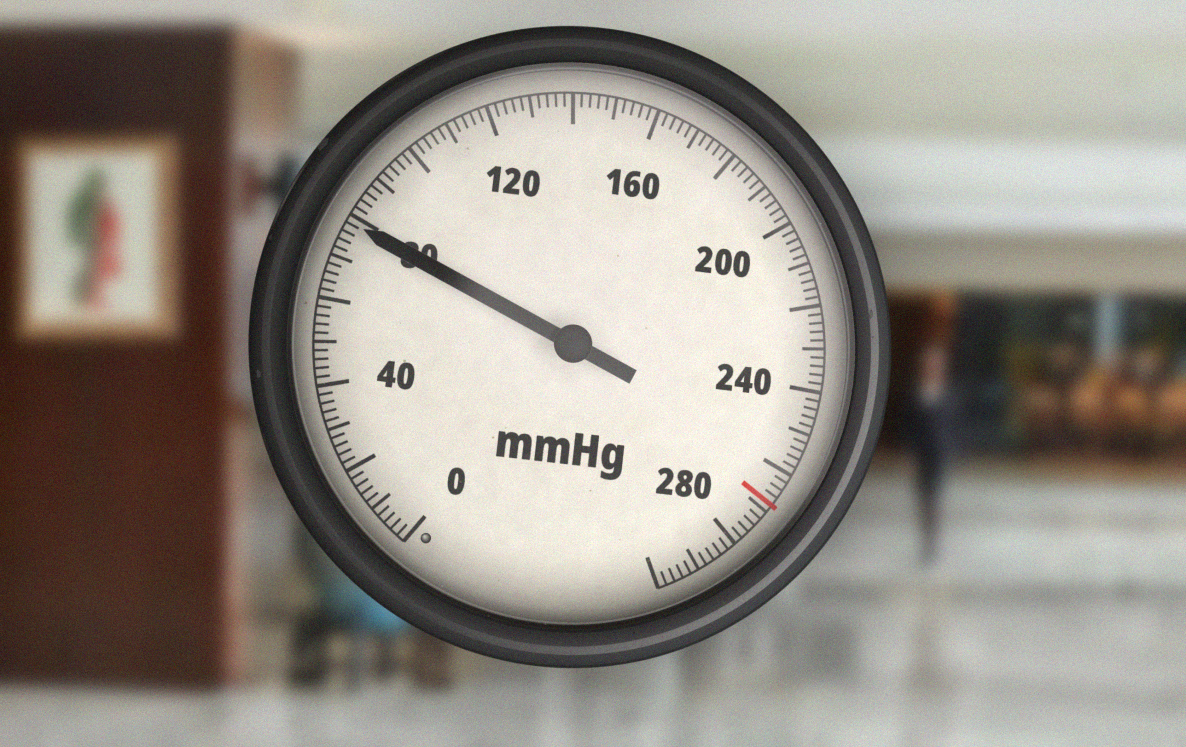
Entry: 78 mmHg
